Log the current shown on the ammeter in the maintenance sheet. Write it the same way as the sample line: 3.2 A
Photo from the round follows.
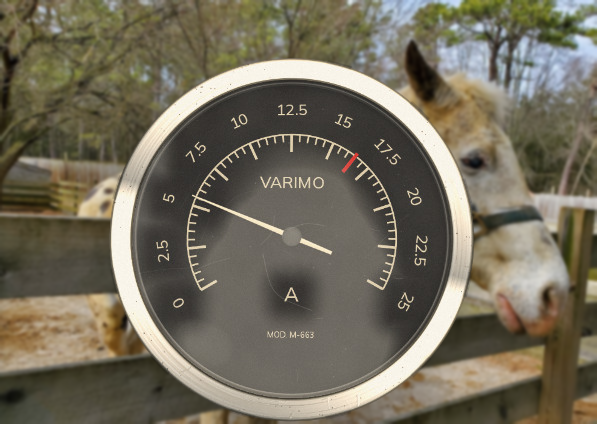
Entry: 5.5 A
